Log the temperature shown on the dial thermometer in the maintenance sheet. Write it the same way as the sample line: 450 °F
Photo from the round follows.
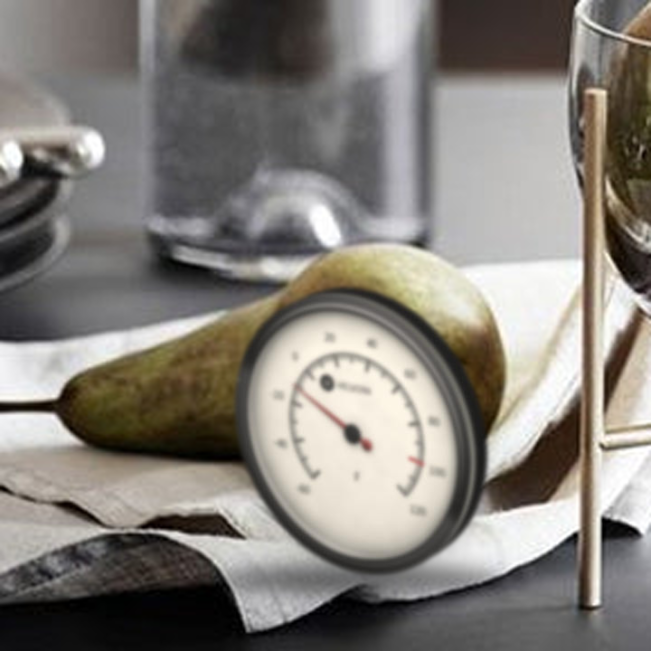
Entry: -10 °F
